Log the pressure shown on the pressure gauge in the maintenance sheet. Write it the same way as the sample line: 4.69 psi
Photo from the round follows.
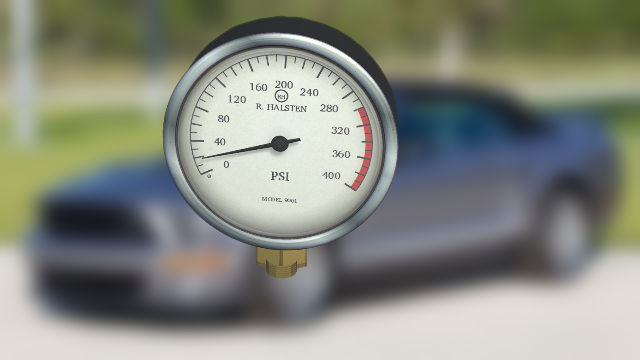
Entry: 20 psi
